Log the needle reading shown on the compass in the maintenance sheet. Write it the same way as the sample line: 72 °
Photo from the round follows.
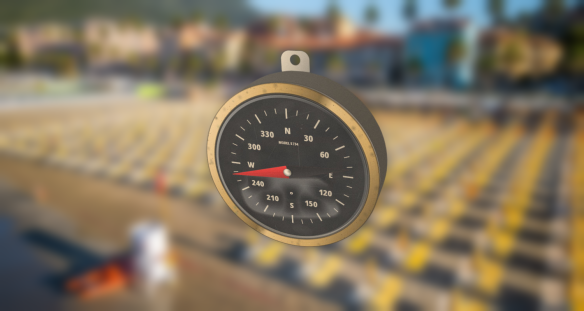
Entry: 260 °
